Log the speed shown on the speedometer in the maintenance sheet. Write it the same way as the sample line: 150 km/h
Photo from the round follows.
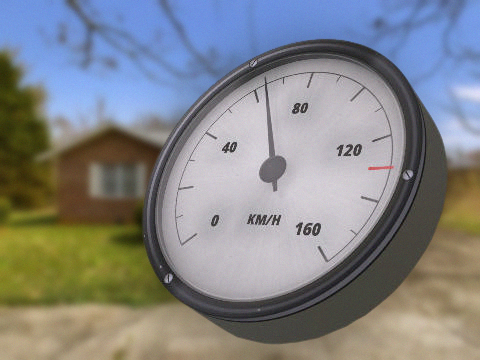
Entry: 65 km/h
